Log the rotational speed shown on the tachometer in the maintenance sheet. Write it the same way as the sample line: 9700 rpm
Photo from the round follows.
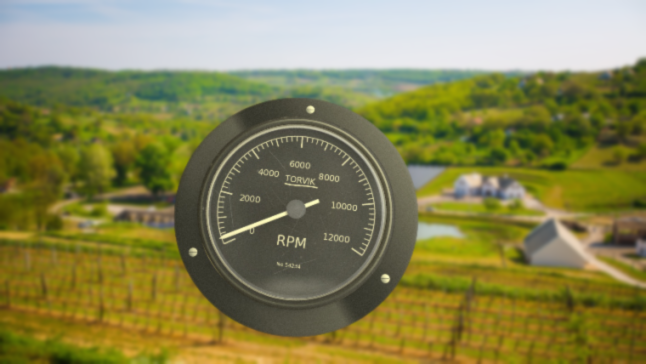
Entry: 200 rpm
